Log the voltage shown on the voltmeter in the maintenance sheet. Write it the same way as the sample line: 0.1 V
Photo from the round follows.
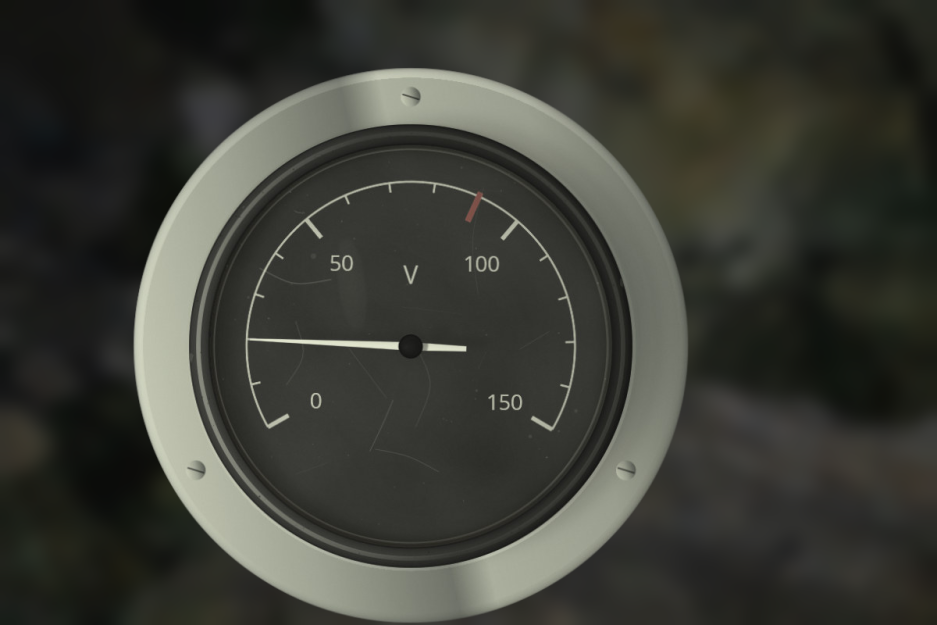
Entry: 20 V
